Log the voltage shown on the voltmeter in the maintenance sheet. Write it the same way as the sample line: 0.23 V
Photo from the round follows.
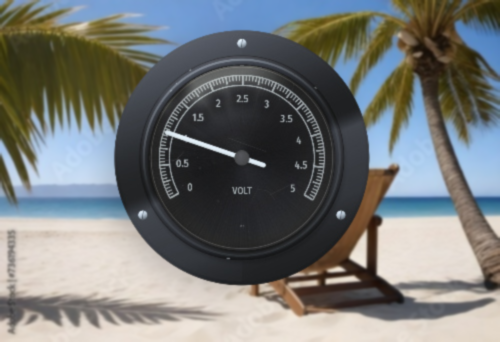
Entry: 1 V
